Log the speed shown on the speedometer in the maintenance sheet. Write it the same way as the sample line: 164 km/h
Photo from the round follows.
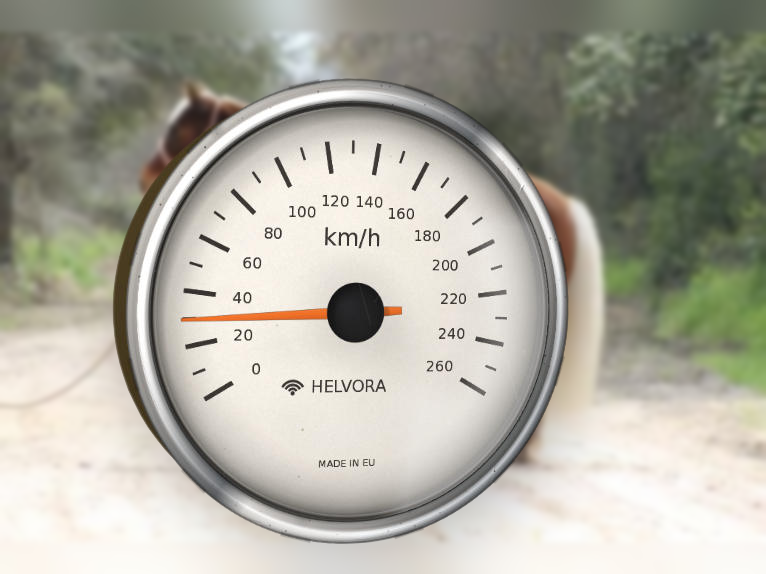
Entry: 30 km/h
